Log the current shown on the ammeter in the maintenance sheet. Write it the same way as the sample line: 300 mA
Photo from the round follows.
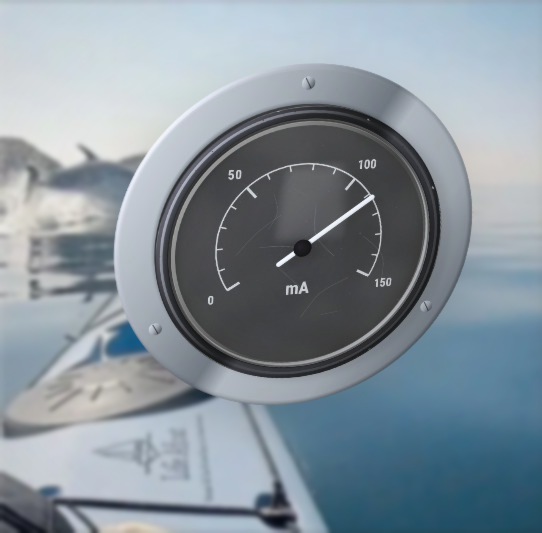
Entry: 110 mA
